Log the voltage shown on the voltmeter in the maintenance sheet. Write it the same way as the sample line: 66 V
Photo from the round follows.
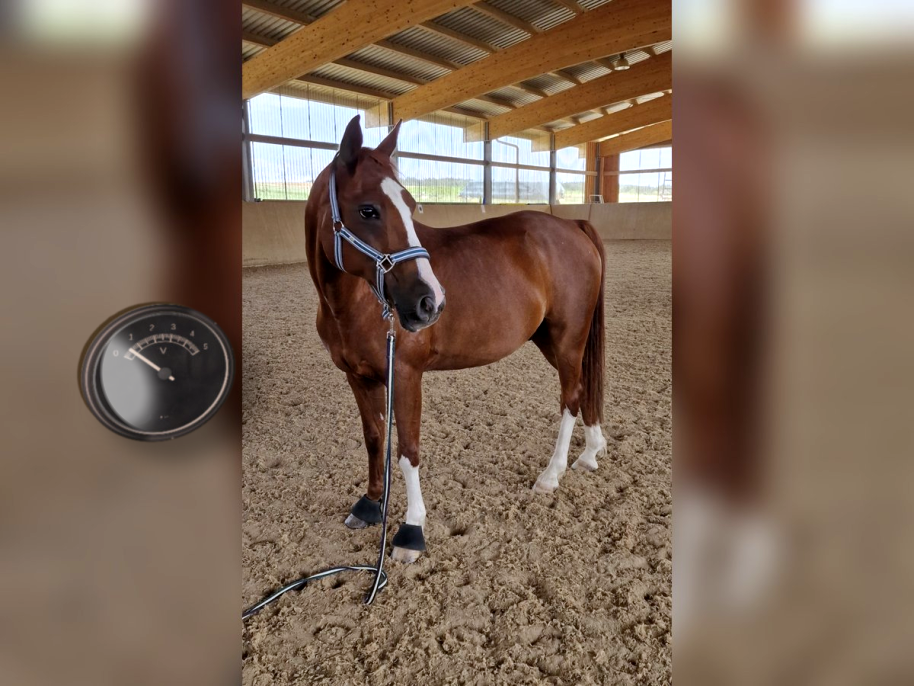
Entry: 0.5 V
